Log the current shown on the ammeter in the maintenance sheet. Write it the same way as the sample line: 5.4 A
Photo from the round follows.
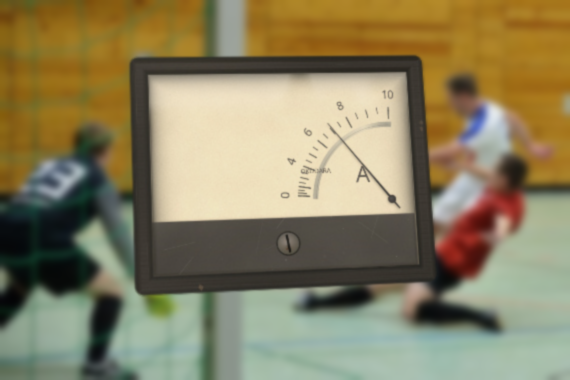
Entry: 7 A
